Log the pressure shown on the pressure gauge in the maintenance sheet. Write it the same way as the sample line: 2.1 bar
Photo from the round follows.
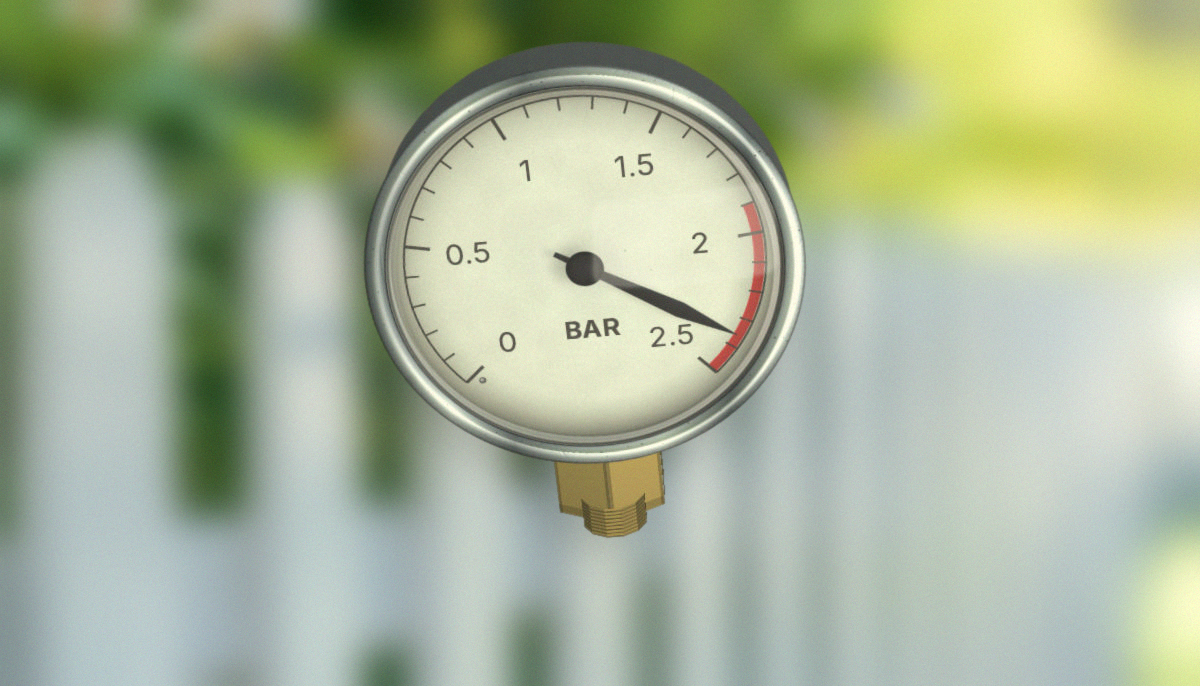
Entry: 2.35 bar
